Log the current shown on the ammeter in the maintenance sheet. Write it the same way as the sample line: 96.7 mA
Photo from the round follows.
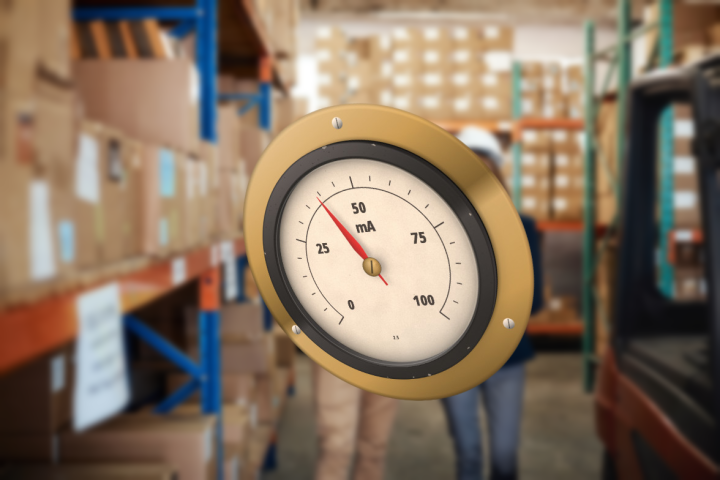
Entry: 40 mA
